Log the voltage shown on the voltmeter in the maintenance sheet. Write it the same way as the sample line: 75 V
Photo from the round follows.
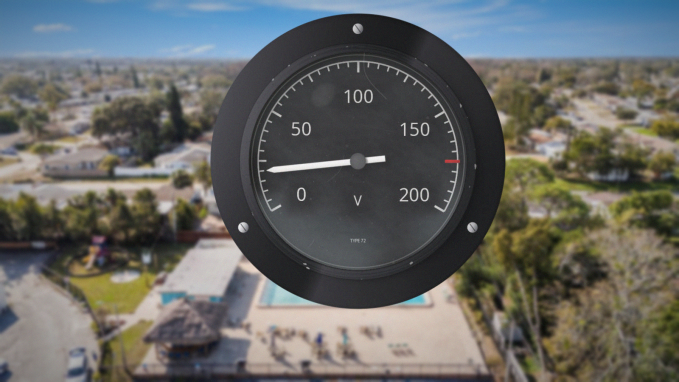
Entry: 20 V
